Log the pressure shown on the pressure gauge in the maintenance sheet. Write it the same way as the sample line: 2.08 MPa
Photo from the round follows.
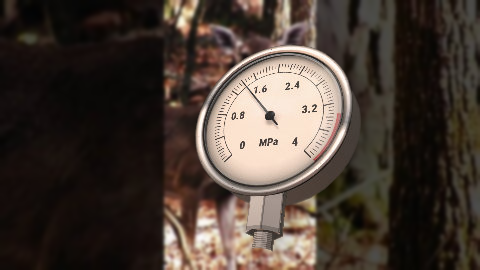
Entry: 1.4 MPa
